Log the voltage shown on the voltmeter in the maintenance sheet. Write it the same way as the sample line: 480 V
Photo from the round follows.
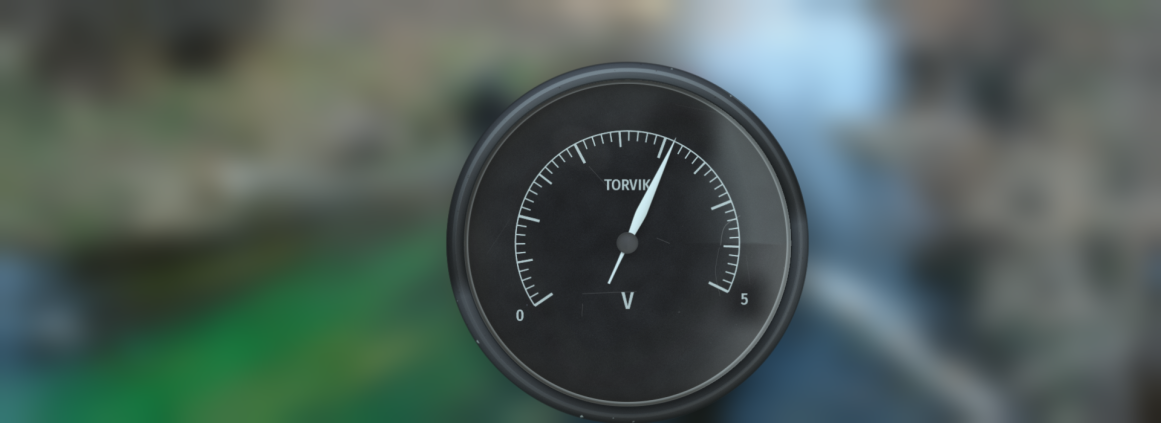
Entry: 3.1 V
